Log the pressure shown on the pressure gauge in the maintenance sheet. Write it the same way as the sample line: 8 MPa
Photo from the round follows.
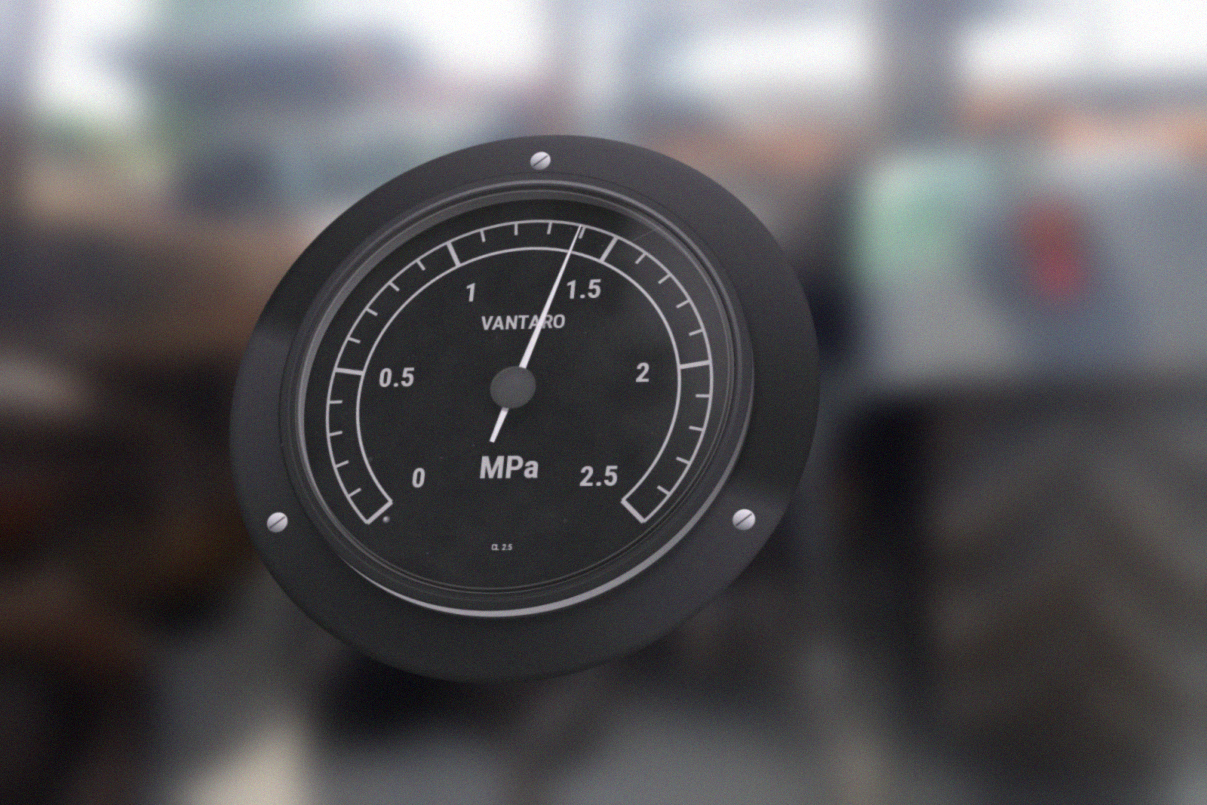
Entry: 1.4 MPa
